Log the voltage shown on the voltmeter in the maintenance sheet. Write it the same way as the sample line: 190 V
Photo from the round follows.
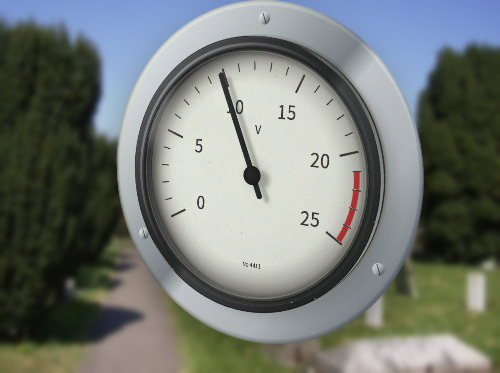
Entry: 10 V
